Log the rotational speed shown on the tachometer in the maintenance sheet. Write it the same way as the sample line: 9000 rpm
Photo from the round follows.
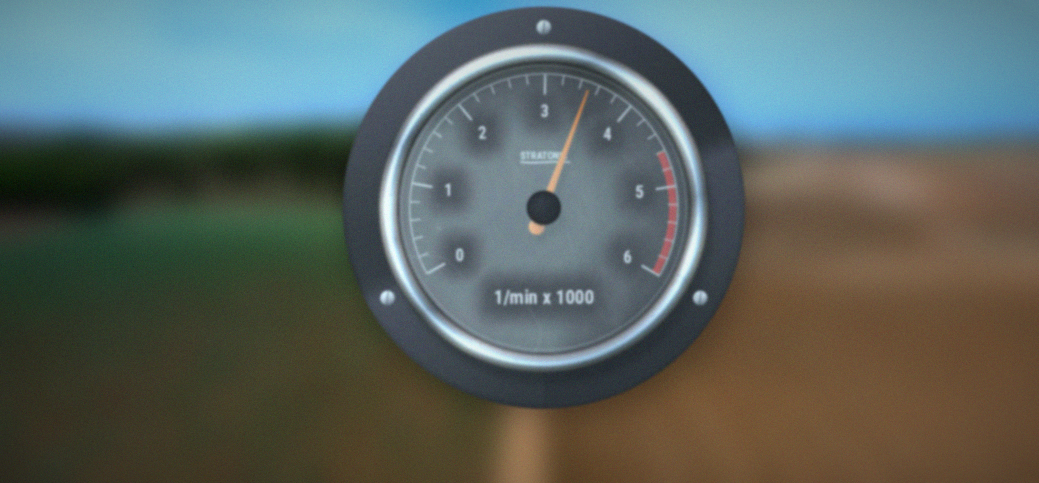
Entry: 3500 rpm
